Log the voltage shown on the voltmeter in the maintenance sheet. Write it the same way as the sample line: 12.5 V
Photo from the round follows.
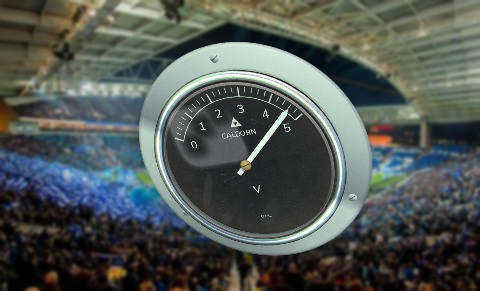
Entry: 4.6 V
